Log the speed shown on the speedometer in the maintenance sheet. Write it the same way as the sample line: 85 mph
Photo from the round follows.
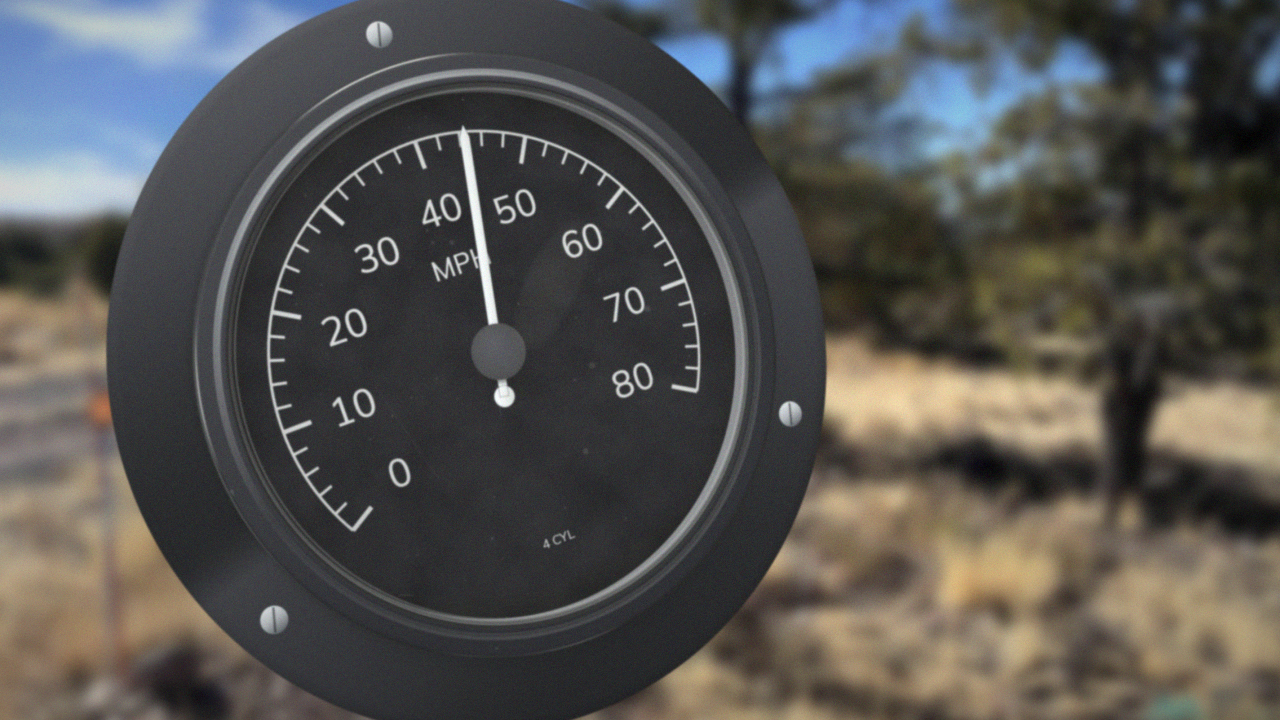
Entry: 44 mph
